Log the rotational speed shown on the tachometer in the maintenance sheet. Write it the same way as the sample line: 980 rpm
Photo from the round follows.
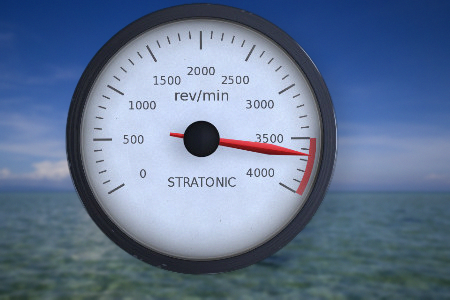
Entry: 3650 rpm
